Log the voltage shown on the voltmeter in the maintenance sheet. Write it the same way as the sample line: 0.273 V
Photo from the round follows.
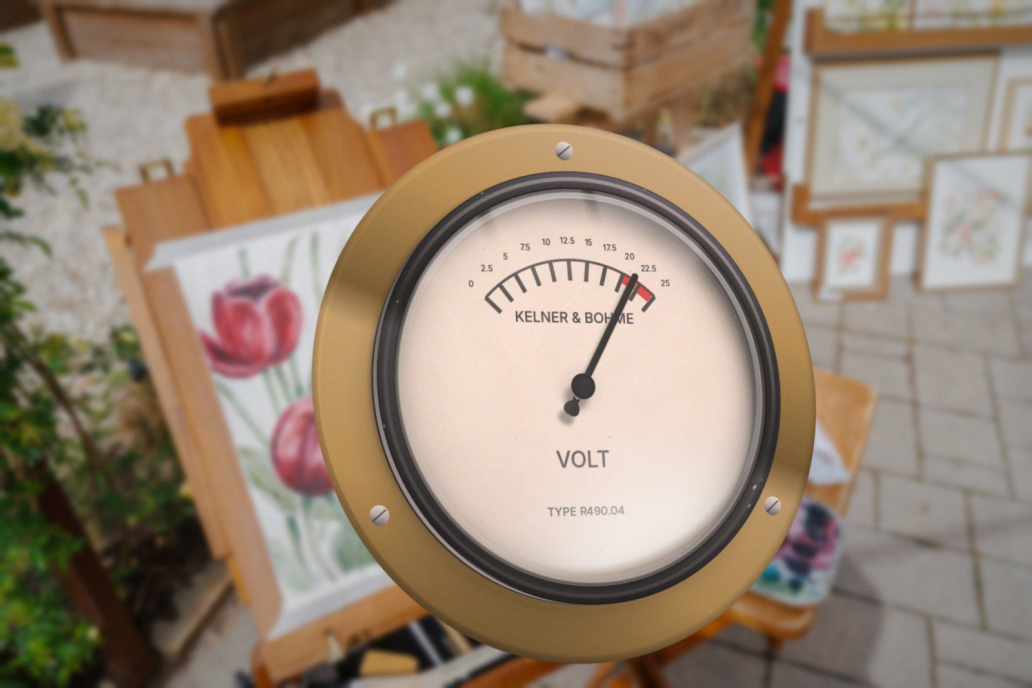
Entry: 21.25 V
